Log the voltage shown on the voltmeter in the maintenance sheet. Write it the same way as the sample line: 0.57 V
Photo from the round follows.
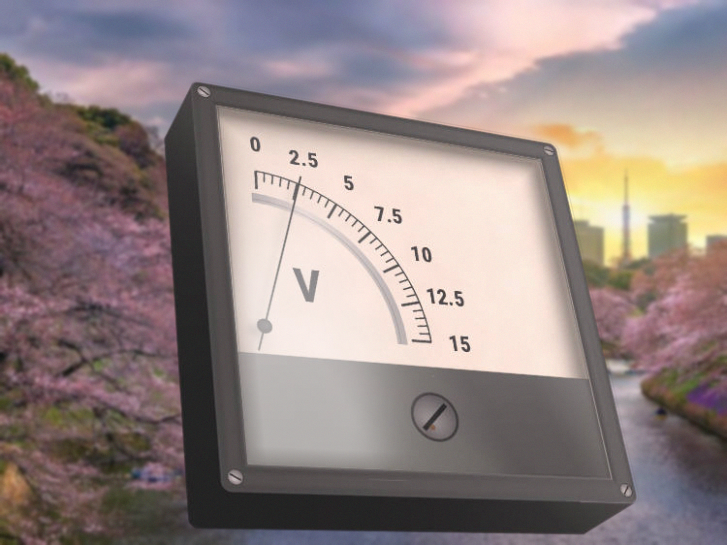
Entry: 2.5 V
